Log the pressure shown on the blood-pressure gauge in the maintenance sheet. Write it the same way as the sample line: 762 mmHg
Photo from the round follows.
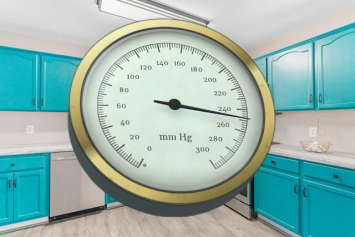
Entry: 250 mmHg
